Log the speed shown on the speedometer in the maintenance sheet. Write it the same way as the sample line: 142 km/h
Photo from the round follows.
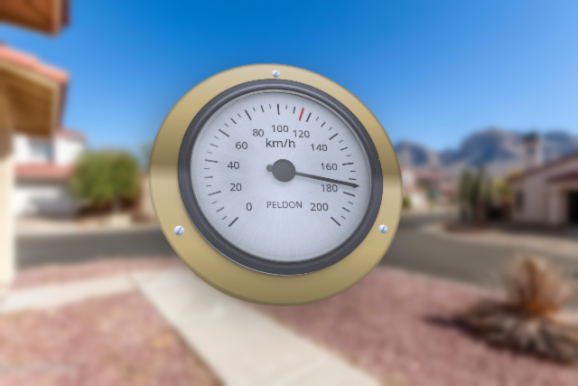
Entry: 175 km/h
